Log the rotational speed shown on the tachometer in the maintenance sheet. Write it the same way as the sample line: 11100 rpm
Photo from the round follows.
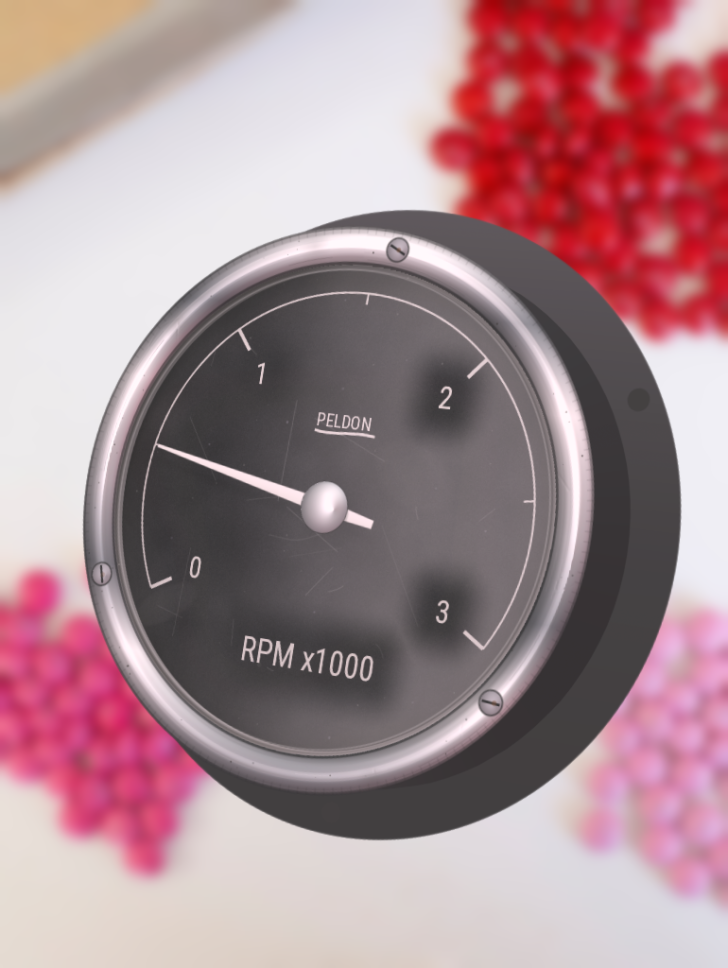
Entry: 500 rpm
